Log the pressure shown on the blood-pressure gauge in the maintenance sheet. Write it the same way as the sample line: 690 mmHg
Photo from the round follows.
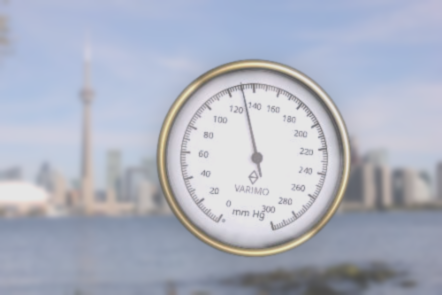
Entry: 130 mmHg
